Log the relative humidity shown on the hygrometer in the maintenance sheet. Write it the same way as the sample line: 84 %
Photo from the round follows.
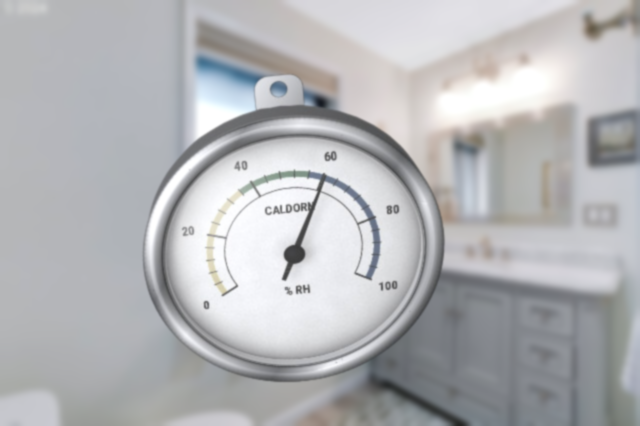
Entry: 60 %
